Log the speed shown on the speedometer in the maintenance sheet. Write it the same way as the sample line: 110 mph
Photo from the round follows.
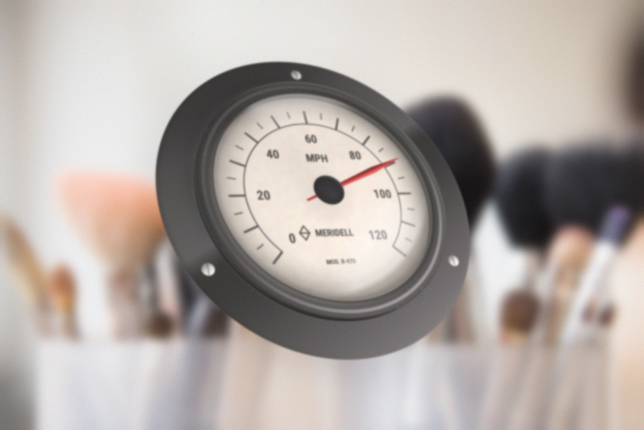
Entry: 90 mph
